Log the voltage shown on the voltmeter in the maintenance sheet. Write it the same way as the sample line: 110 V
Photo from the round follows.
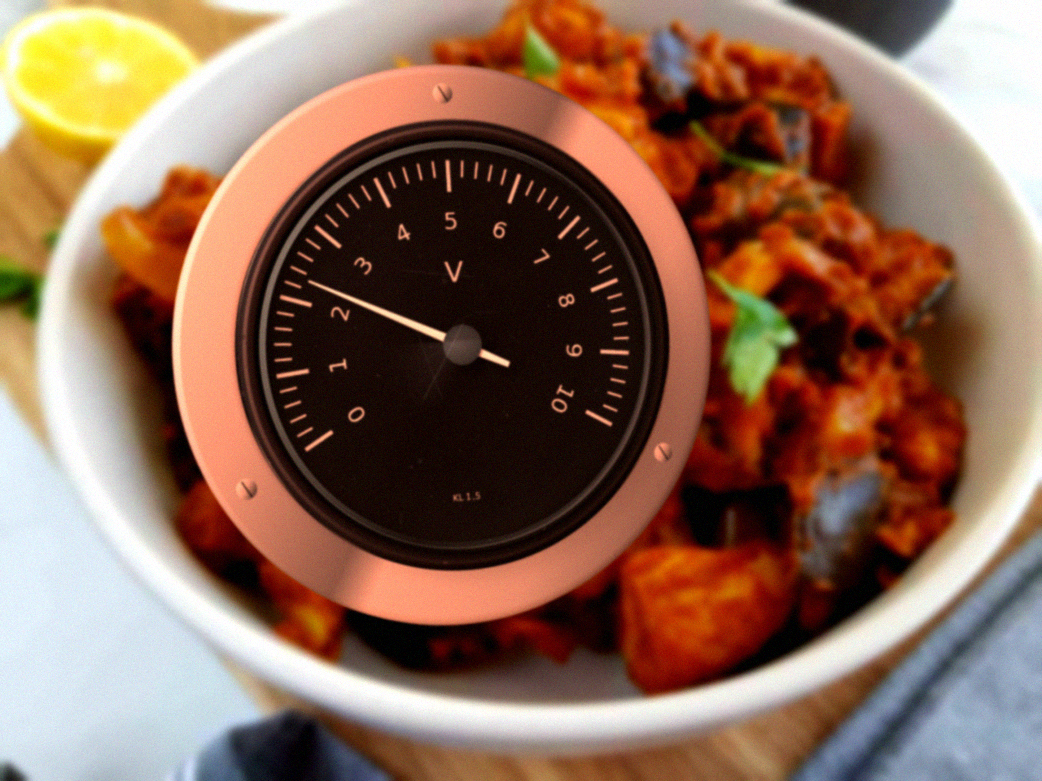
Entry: 2.3 V
